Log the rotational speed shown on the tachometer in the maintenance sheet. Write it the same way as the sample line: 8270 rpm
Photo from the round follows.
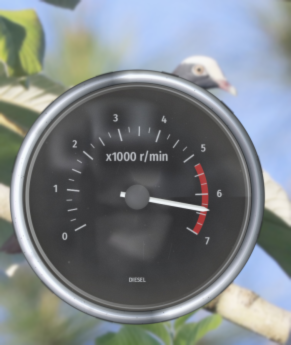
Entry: 6375 rpm
